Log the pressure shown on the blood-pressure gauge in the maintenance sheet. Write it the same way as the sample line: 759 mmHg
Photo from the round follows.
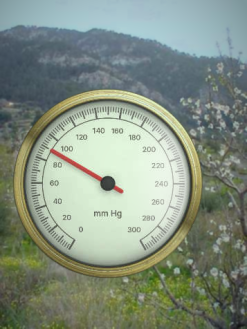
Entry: 90 mmHg
